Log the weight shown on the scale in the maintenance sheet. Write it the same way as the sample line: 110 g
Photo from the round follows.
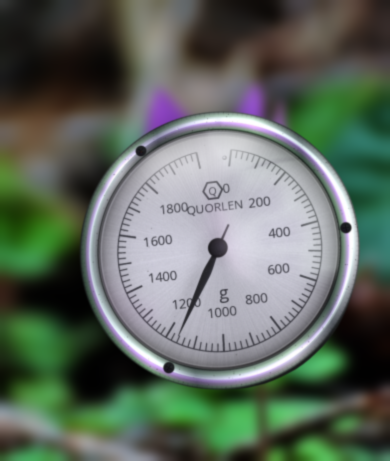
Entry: 1160 g
